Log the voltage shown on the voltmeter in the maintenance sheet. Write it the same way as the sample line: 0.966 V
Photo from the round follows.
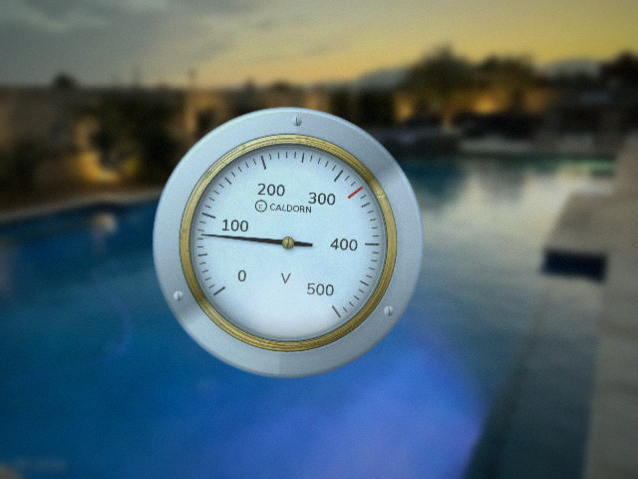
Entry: 75 V
